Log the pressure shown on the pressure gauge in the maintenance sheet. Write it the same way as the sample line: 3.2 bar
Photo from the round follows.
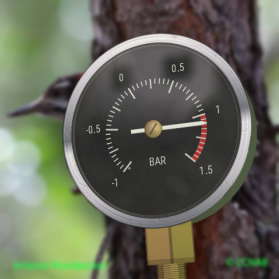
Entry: 1.1 bar
